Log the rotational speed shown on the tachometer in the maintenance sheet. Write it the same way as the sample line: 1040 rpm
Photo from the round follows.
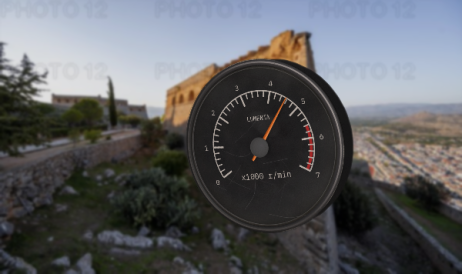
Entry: 4600 rpm
